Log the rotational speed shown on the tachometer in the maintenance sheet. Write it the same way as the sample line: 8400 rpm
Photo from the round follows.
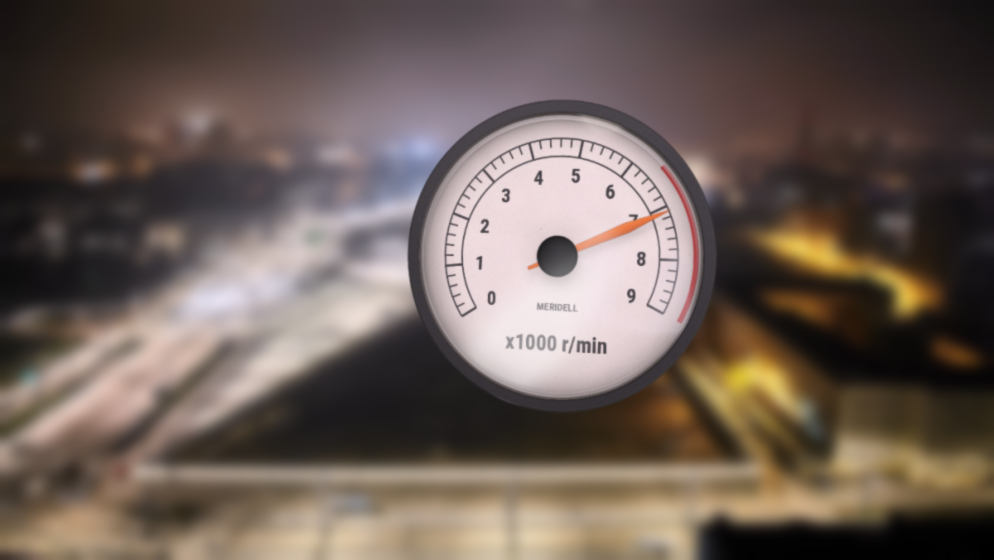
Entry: 7100 rpm
